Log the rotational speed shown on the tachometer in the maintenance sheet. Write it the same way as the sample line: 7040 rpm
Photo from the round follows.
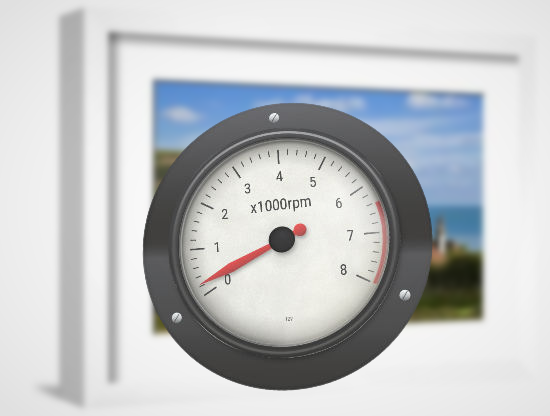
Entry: 200 rpm
